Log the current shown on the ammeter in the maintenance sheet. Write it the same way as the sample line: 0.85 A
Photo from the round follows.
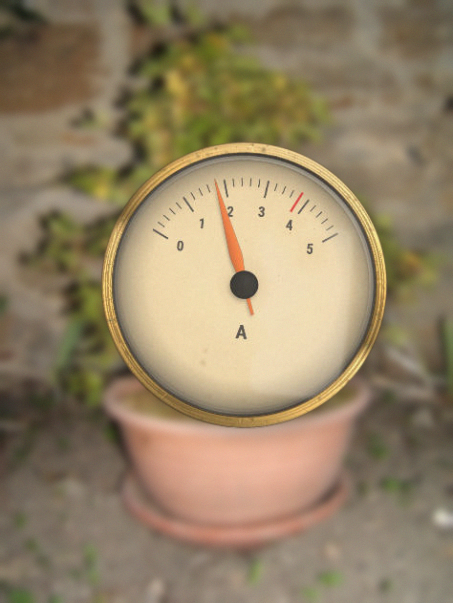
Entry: 1.8 A
